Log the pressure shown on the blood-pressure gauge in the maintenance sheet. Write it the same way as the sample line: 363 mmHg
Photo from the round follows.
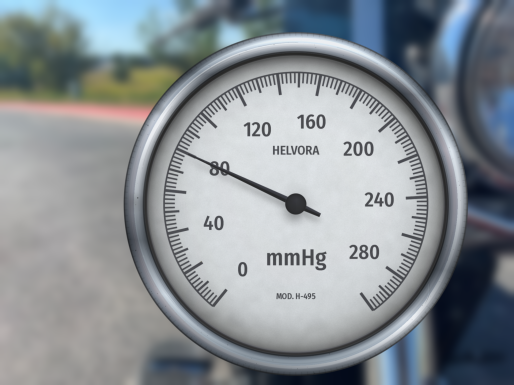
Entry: 80 mmHg
